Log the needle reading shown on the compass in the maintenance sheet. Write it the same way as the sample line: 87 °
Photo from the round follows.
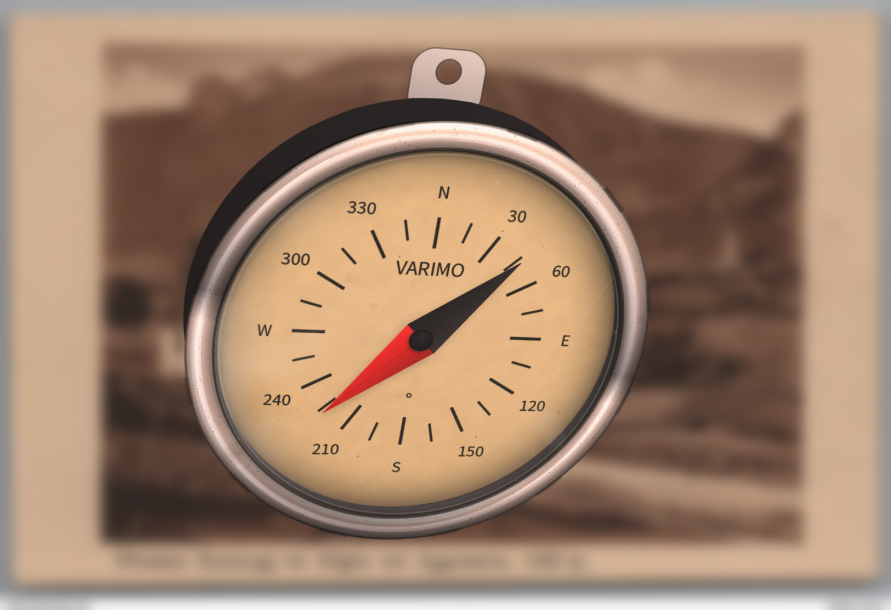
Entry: 225 °
